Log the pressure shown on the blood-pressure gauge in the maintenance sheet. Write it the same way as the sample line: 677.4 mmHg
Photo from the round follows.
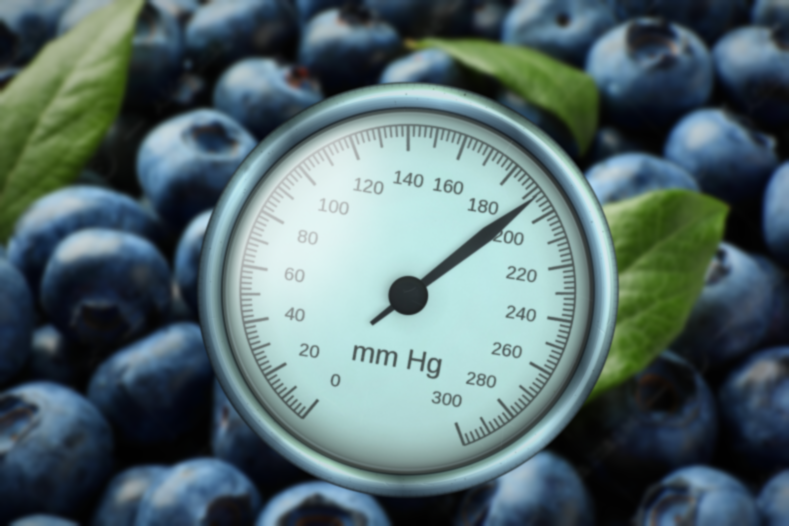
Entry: 192 mmHg
